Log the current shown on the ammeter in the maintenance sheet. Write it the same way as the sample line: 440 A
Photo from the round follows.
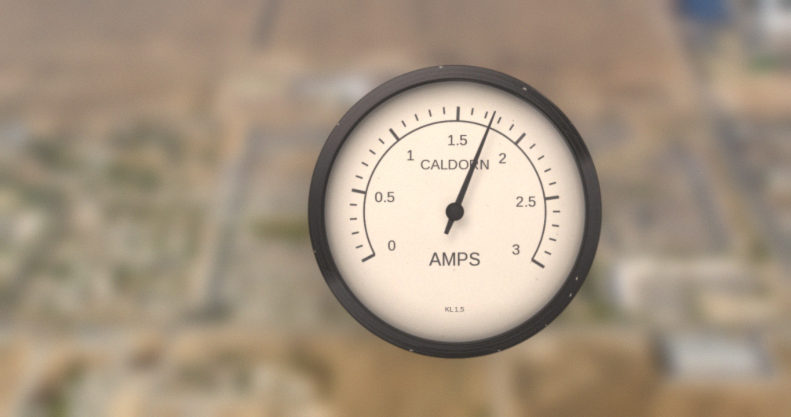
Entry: 1.75 A
